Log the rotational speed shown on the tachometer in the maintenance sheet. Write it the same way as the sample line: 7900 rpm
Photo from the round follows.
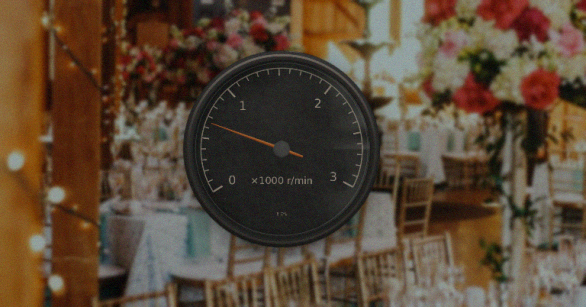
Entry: 650 rpm
